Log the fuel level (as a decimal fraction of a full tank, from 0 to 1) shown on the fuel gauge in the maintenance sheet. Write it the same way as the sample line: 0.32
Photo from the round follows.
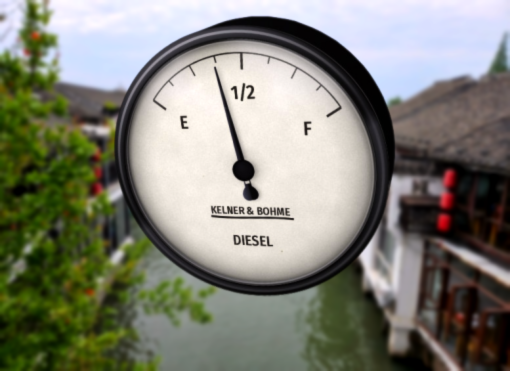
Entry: 0.375
